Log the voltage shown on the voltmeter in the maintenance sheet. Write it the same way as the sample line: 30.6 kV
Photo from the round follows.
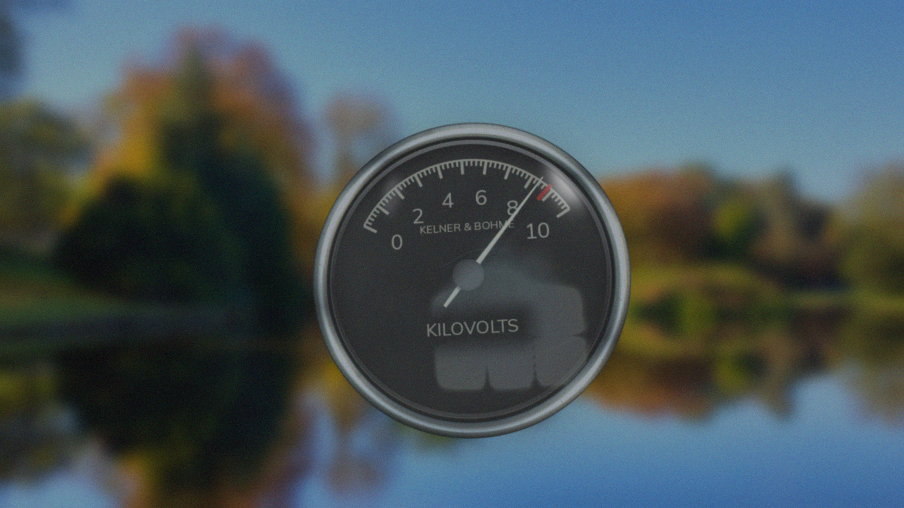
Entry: 8.4 kV
